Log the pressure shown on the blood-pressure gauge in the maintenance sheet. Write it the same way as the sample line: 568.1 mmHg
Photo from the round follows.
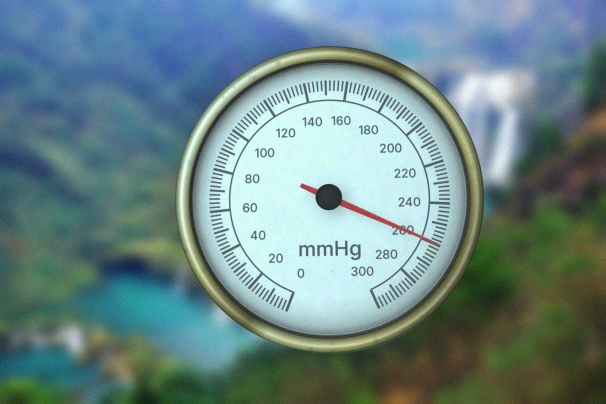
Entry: 260 mmHg
